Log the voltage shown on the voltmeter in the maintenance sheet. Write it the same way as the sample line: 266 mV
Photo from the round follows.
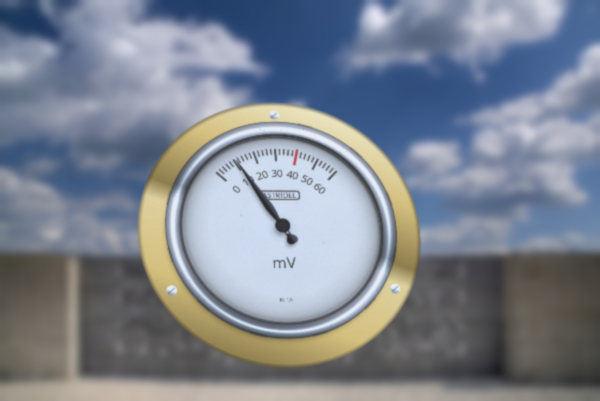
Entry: 10 mV
